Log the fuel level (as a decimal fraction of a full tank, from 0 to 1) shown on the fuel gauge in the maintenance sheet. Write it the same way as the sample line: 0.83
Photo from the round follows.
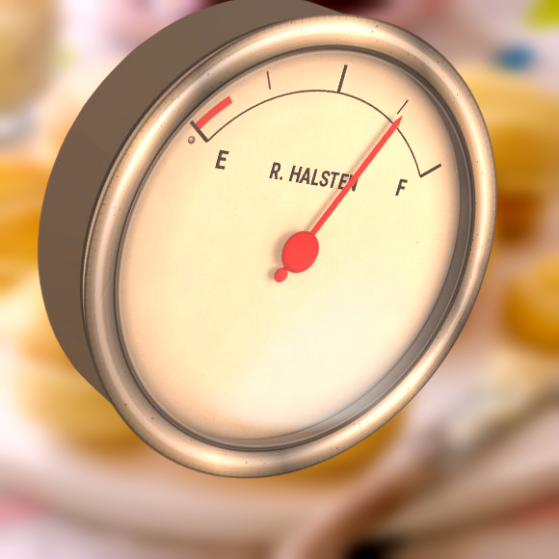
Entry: 0.75
